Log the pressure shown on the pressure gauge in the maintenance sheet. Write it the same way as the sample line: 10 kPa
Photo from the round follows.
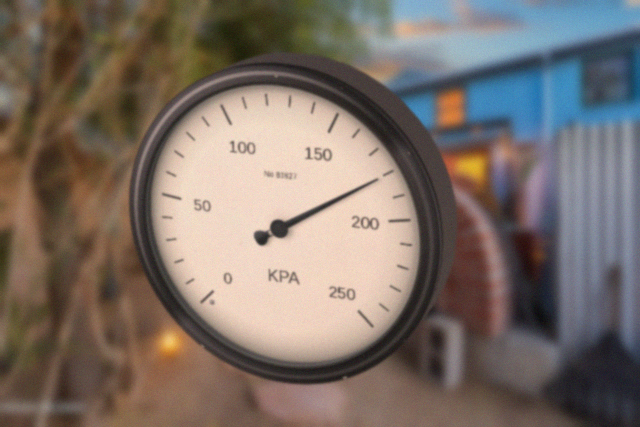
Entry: 180 kPa
